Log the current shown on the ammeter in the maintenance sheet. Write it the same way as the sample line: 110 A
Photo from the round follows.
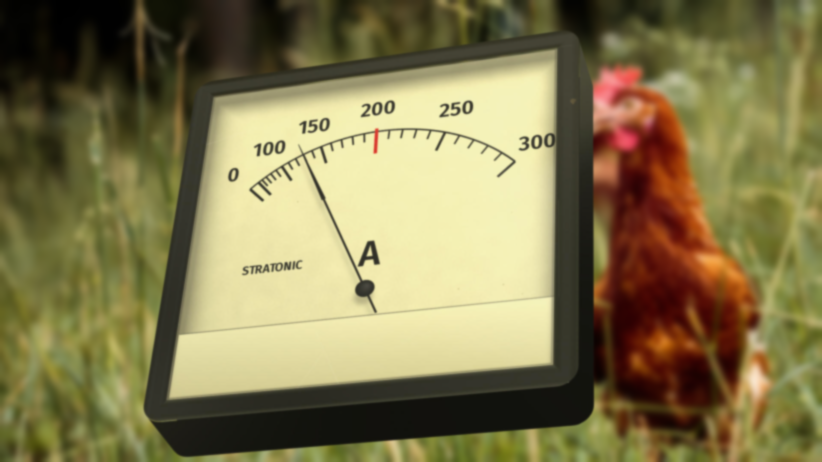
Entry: 130 A
